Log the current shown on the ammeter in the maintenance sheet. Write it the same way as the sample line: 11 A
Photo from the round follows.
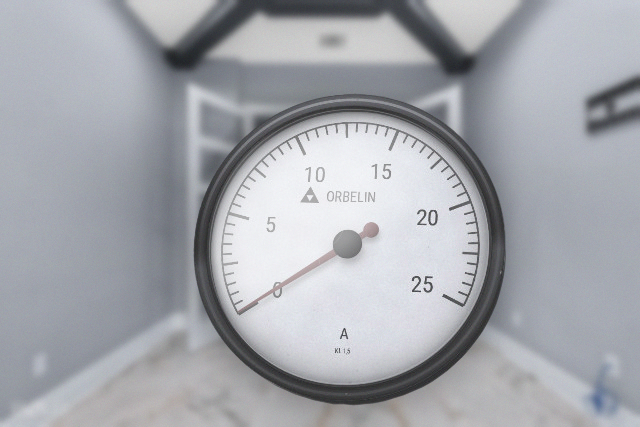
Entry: 0 A
